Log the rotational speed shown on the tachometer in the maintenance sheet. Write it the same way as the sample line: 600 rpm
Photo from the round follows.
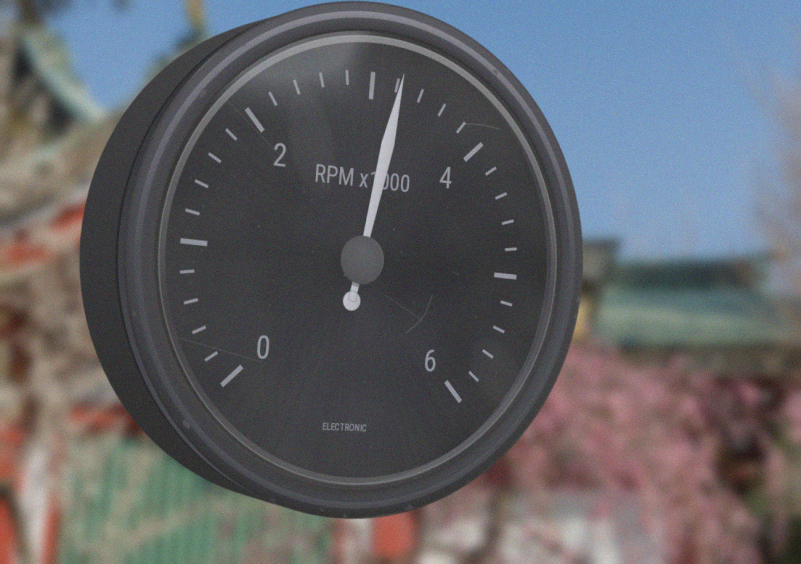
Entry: 3200 rpm
